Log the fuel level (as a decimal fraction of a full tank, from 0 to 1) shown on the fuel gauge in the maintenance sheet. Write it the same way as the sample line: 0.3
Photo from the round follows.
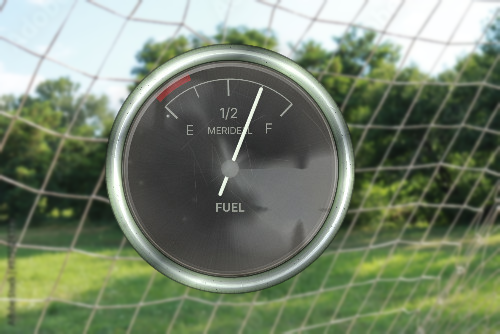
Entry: 0.75
